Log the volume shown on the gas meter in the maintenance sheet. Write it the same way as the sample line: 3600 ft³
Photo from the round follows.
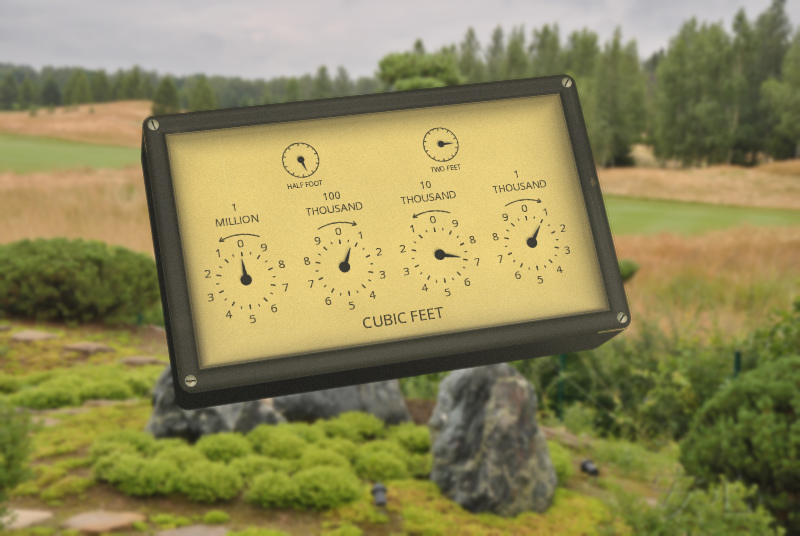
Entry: 7100 ft³
